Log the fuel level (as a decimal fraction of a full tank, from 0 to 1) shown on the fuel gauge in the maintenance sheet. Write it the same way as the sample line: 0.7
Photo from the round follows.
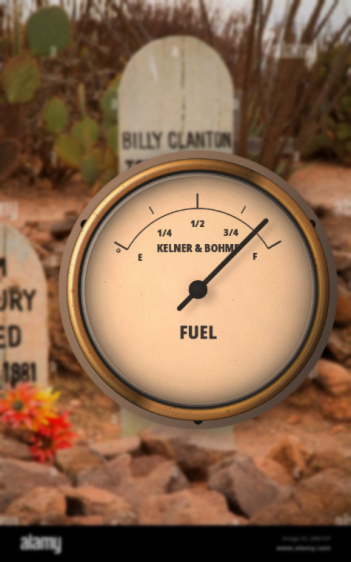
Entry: 0.875
